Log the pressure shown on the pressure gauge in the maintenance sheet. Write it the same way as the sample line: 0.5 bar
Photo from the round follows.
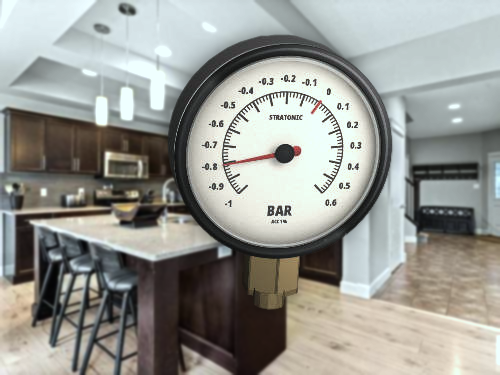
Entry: -0.8 bar
